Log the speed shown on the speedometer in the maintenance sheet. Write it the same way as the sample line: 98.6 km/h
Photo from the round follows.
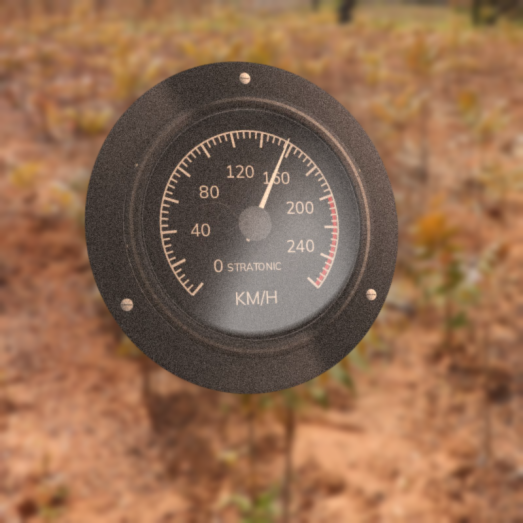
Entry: 156 km/h
